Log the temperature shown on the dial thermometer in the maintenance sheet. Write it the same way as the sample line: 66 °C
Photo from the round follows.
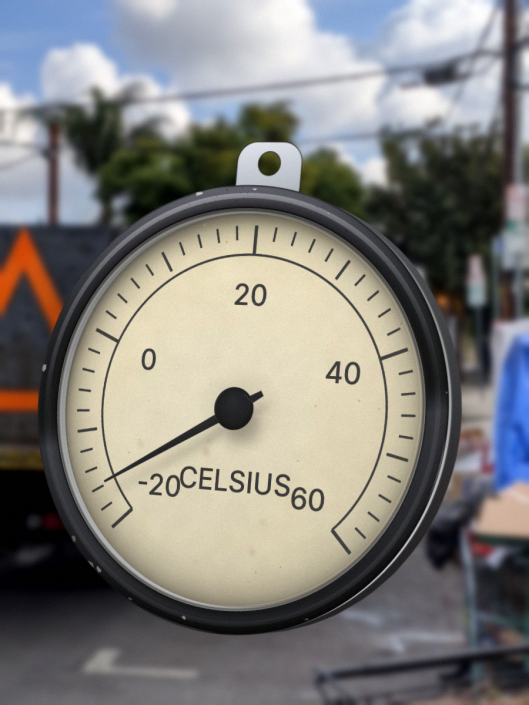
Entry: -16 °C
